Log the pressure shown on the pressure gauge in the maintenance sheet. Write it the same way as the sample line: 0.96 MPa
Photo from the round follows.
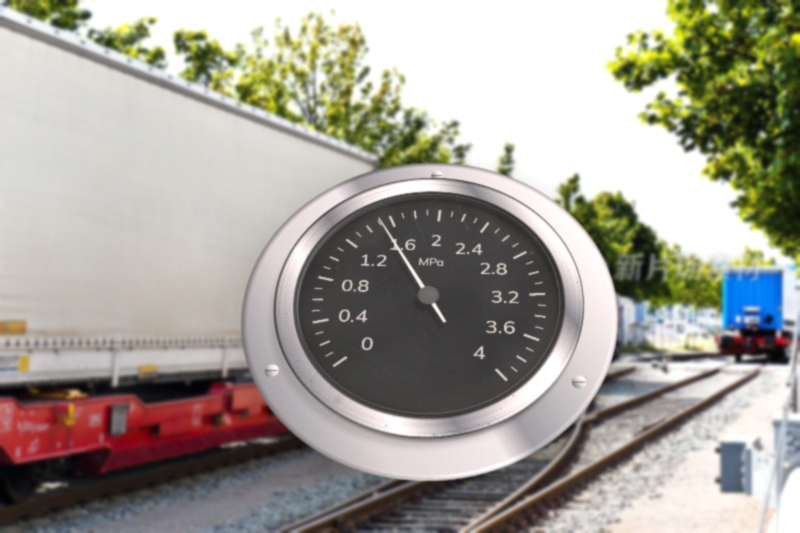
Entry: 1.5 MPa
